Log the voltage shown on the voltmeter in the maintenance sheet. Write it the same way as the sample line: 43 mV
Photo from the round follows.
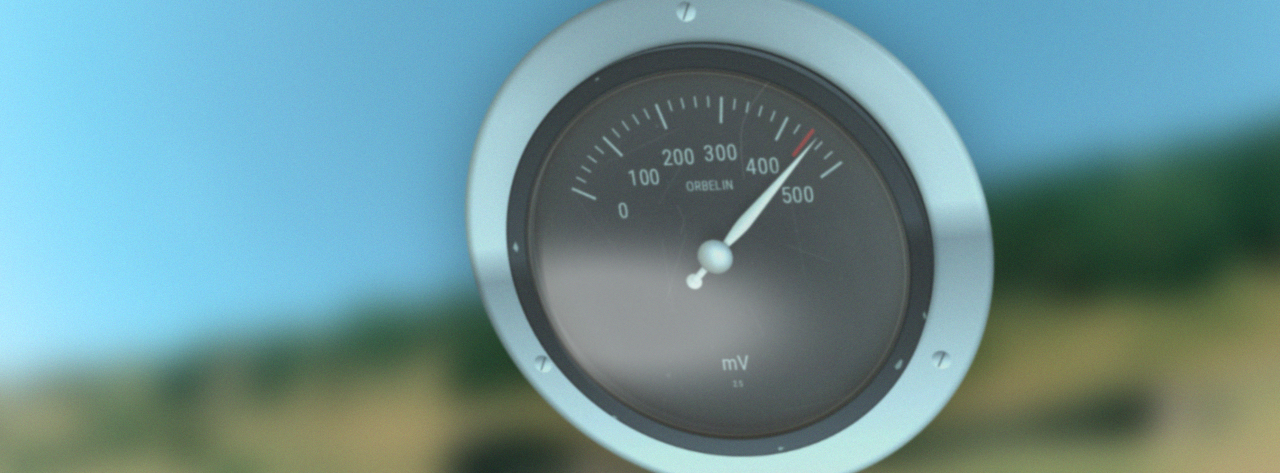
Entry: 450 mV
